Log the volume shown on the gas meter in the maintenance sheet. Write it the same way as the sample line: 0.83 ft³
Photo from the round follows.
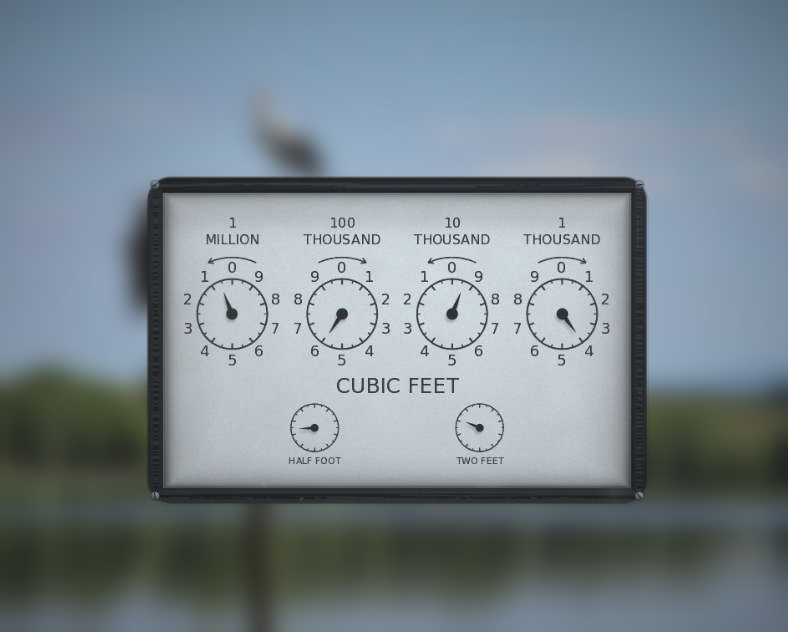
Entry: 59400 ft³
